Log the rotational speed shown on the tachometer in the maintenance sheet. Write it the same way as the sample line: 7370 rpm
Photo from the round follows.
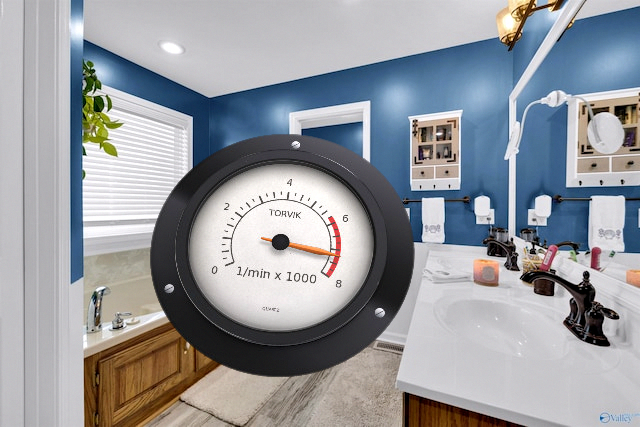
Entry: 7250 rpm
